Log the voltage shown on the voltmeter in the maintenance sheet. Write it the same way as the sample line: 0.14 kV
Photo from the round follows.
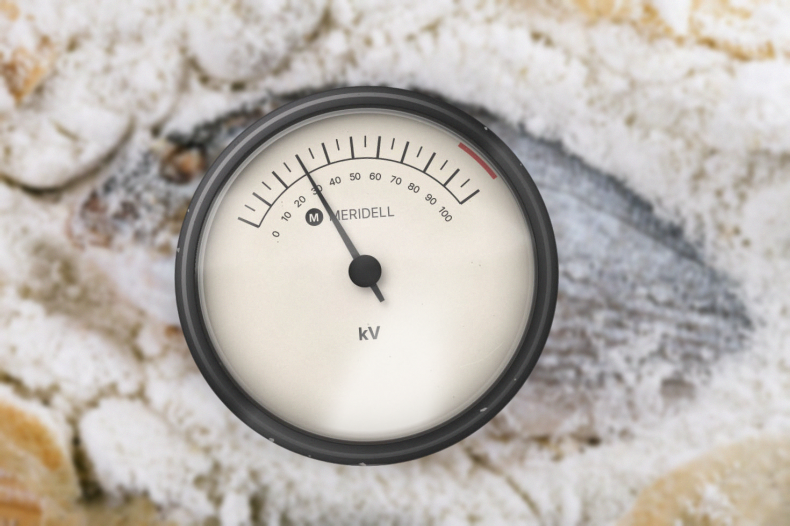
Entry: 30 kV
